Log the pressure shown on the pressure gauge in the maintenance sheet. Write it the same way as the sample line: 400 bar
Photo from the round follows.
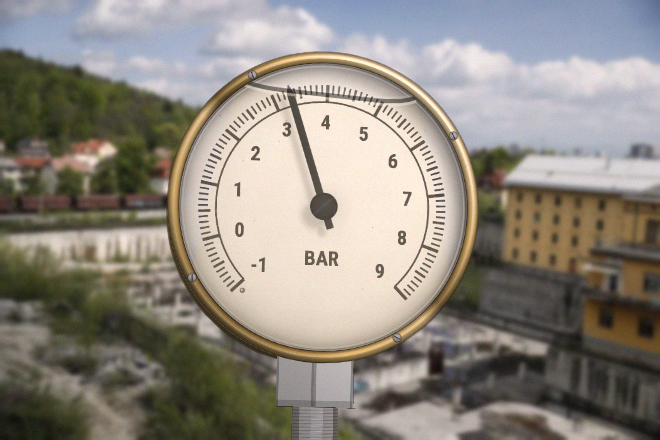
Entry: 3.3 bar
